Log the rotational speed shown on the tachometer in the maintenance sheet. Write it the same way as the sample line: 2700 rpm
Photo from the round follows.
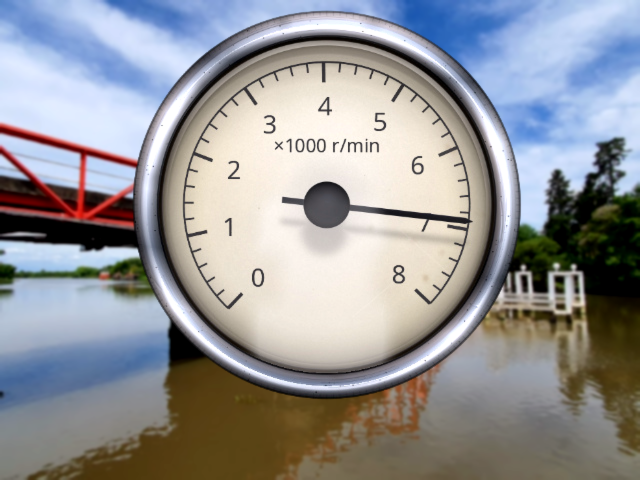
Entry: 6900 rpm
